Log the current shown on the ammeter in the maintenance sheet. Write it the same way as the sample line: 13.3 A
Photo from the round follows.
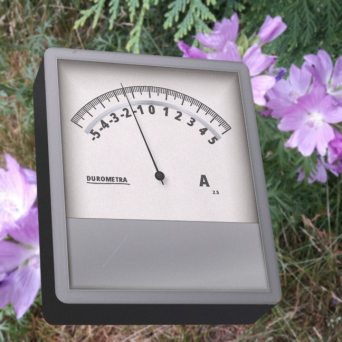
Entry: -1.5 A
